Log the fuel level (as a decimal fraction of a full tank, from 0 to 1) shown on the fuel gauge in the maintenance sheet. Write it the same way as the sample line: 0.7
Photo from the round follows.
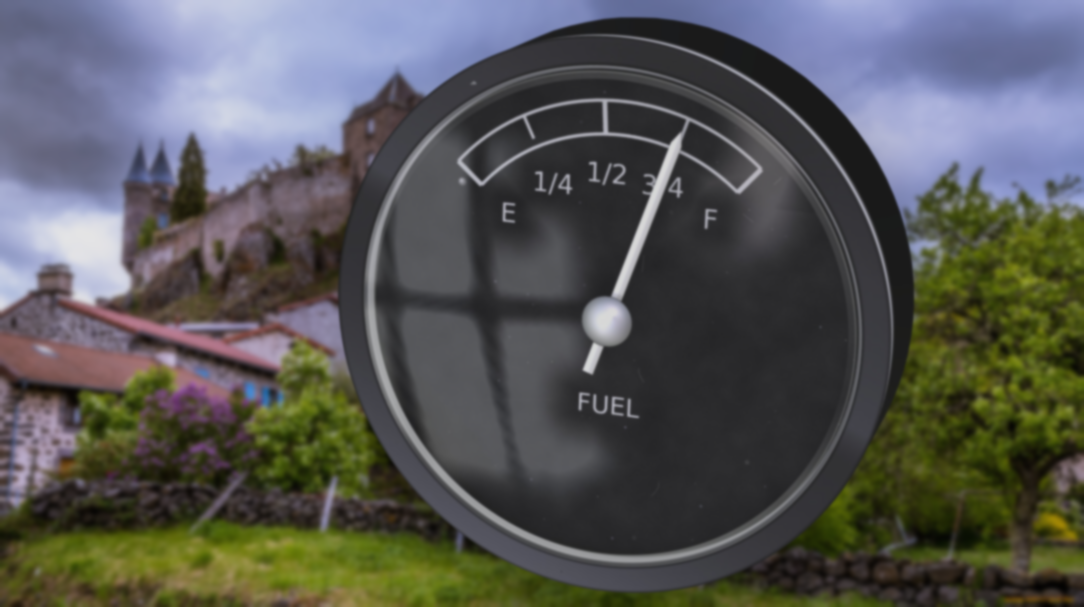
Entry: 0.75
